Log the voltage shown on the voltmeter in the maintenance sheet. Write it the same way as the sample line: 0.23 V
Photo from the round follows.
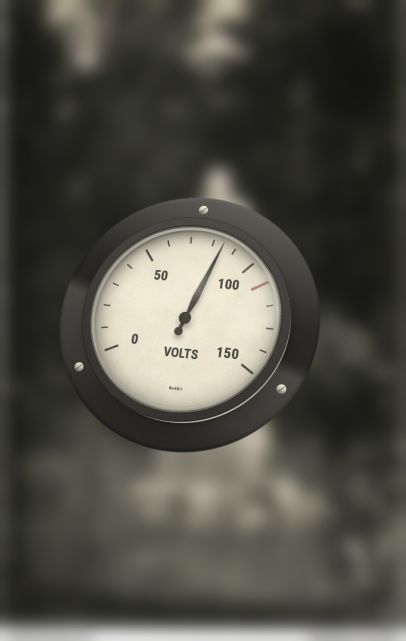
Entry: 85 V
